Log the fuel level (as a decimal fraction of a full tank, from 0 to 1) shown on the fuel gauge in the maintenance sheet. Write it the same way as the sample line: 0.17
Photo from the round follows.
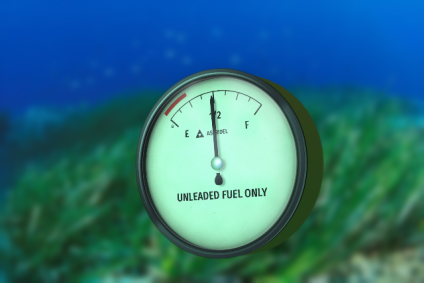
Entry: 0.5
